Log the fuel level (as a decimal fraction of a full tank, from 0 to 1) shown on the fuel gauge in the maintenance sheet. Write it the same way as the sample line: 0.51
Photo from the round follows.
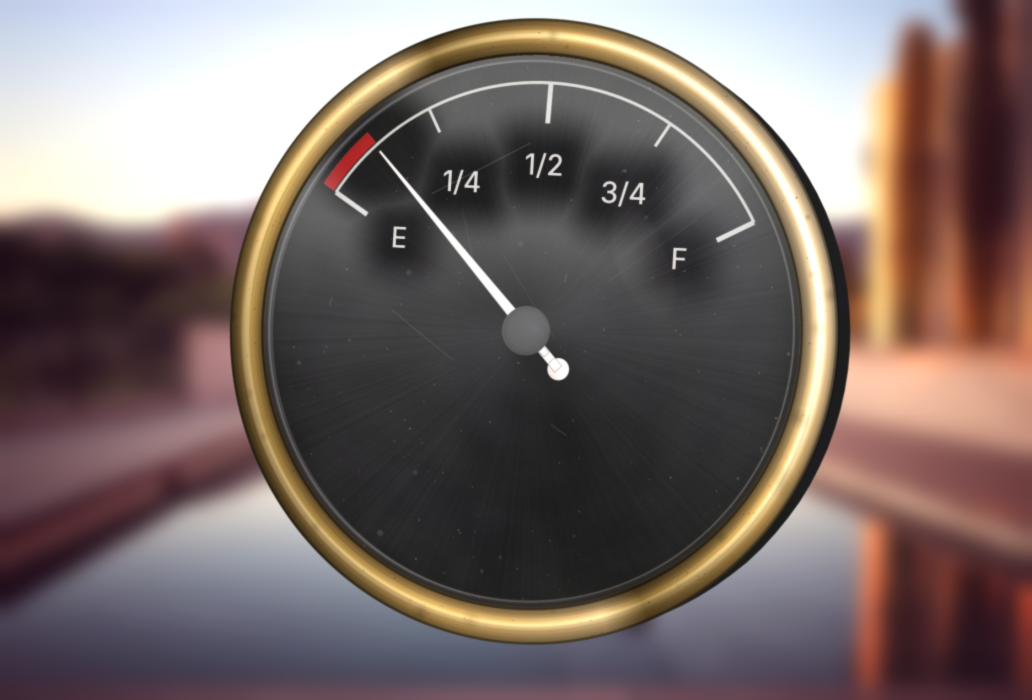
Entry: 0.125
